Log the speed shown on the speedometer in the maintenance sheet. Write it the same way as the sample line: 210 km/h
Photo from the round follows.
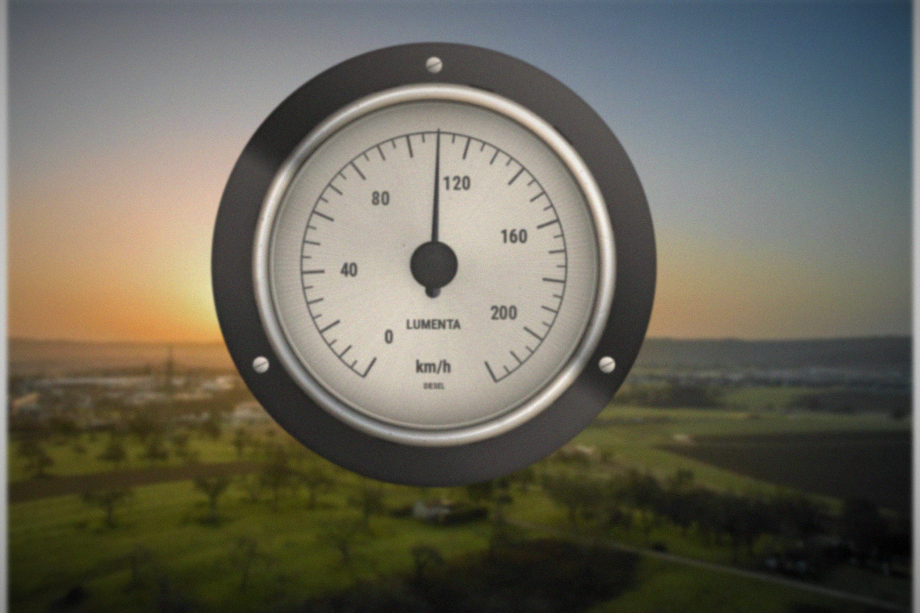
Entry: 110 km/h
